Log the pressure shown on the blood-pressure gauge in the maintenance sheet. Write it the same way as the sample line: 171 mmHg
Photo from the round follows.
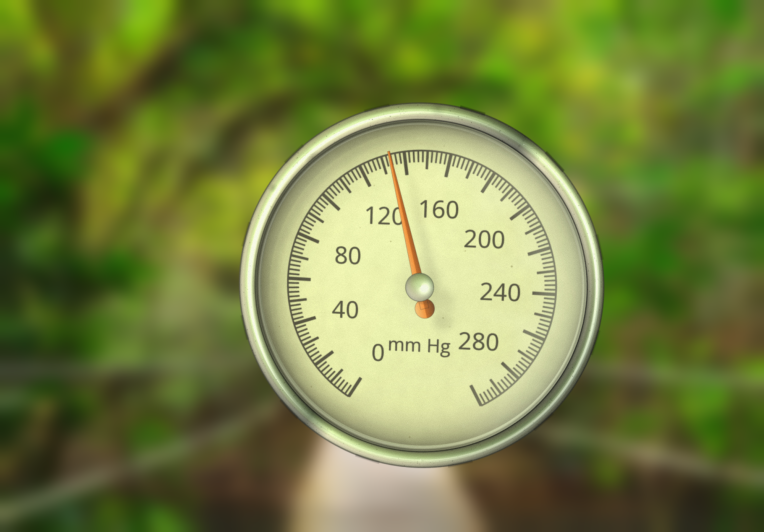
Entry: 134 mmHg
